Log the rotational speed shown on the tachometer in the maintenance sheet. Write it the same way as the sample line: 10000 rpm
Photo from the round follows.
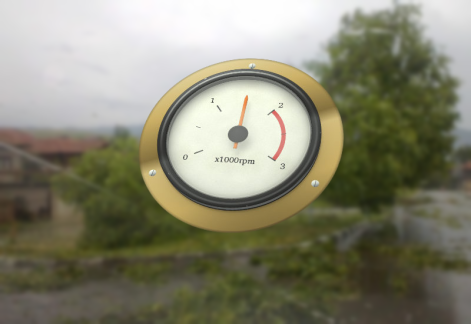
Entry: 1500 rpm
